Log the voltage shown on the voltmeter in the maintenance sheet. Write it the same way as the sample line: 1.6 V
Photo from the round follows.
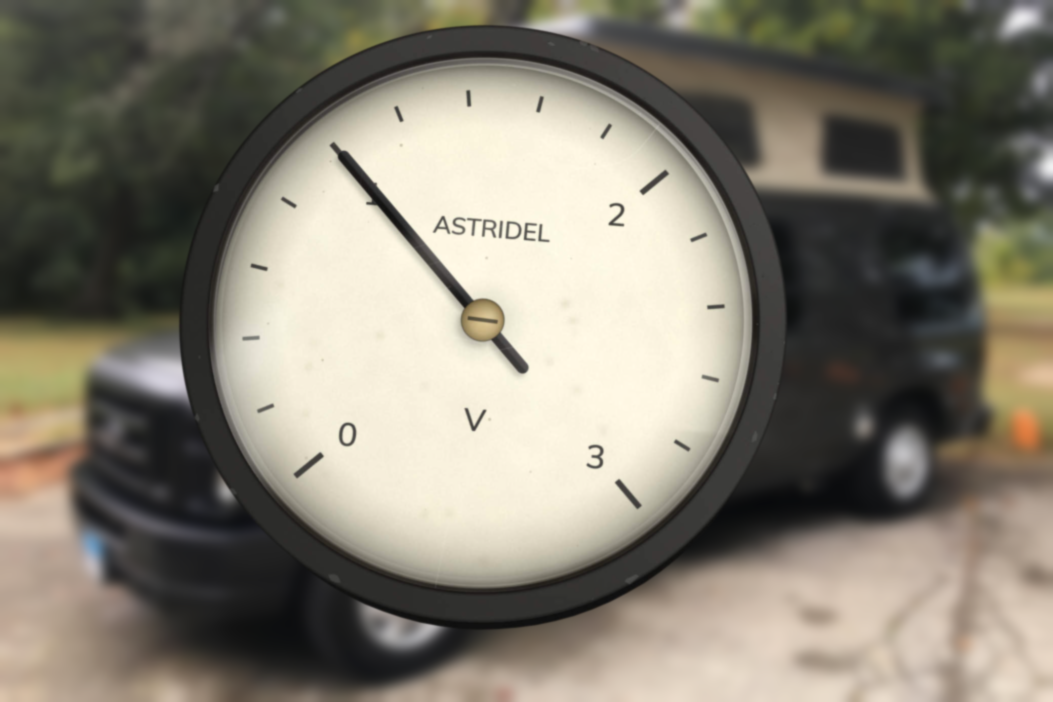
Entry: 1 V
